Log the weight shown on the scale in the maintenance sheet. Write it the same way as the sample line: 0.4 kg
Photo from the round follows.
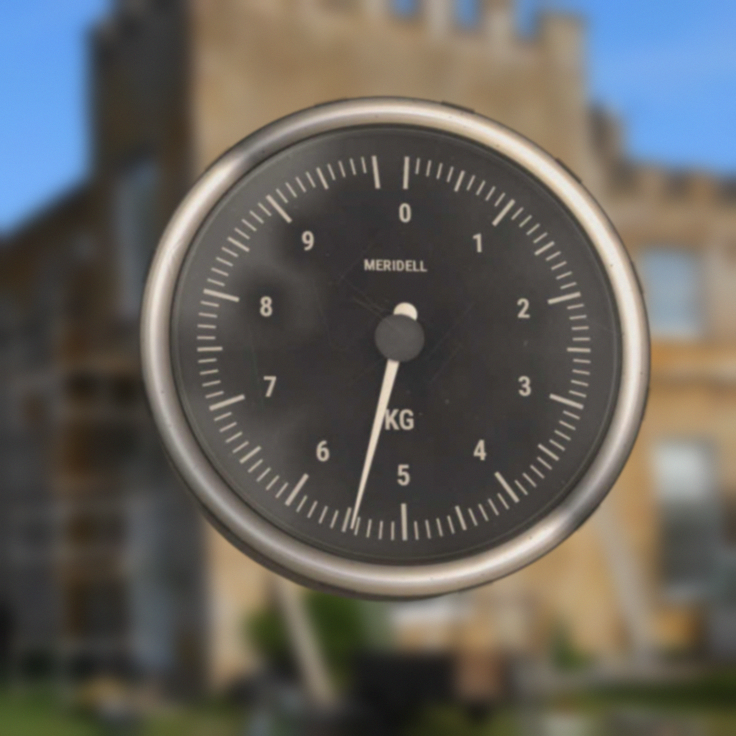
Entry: 5.45 kg
